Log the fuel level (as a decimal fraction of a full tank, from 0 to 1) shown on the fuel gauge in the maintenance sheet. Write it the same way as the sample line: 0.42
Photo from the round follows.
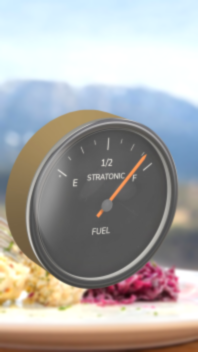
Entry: 0.875
